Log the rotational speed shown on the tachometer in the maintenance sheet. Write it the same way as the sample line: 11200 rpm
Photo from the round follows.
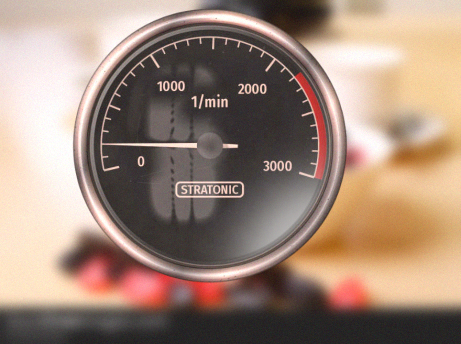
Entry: 200 rpm
